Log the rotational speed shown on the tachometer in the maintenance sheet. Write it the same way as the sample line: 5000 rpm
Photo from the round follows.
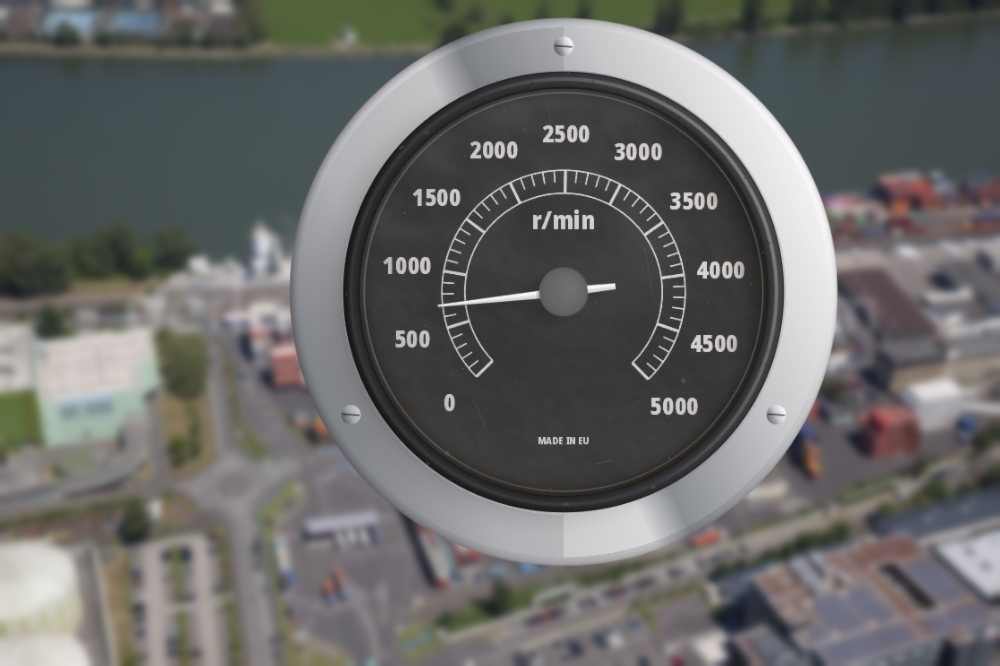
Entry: 700 rpm
